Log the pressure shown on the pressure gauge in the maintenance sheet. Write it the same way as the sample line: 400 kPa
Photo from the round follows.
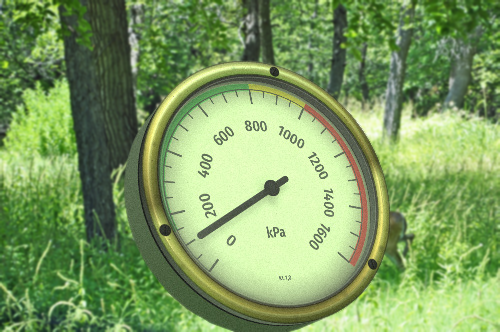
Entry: 100 kPa
